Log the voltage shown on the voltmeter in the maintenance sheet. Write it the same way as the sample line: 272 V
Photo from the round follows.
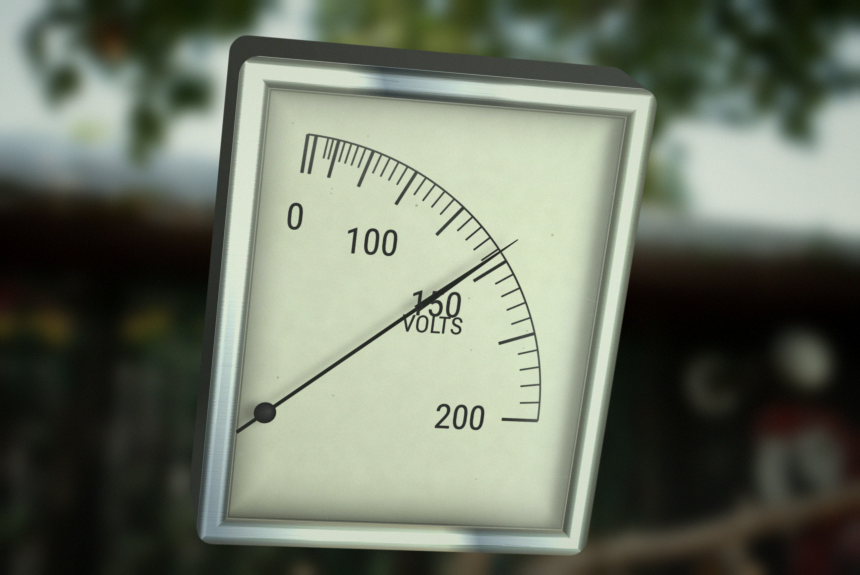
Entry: 145 V
